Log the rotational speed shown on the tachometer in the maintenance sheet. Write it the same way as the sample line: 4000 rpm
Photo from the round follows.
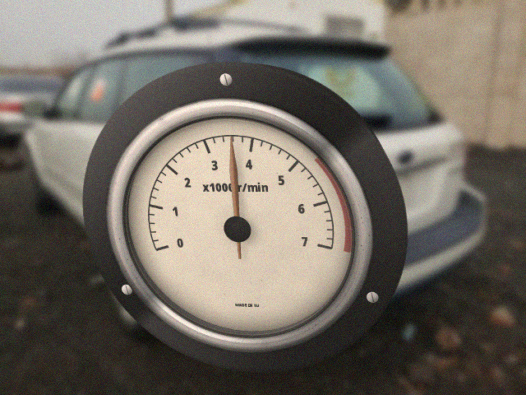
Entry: 3600 rpm
